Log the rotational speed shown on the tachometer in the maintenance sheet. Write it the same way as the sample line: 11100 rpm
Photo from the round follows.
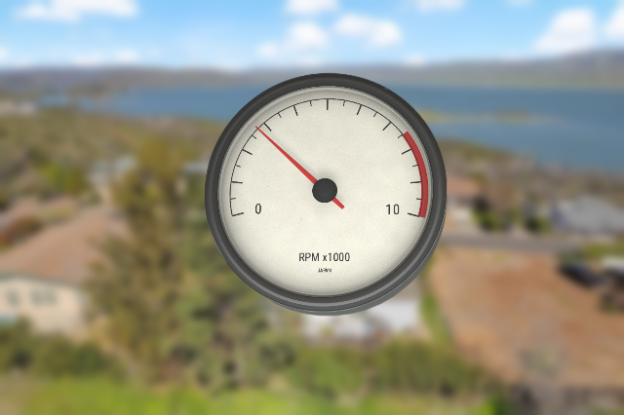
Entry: 2750 rpm
